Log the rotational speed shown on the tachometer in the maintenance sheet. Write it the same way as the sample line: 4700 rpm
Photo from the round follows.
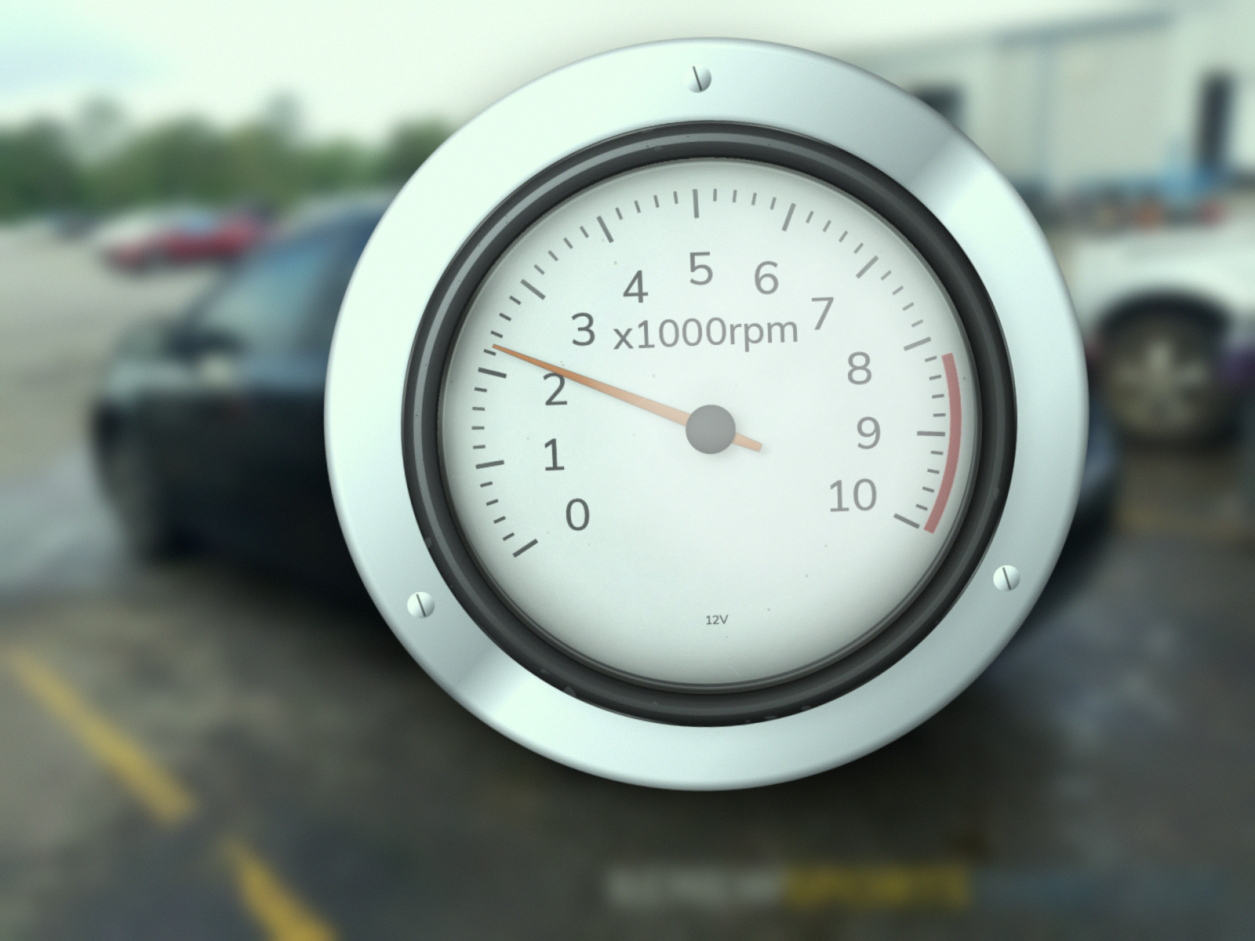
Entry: 2300 rpm
